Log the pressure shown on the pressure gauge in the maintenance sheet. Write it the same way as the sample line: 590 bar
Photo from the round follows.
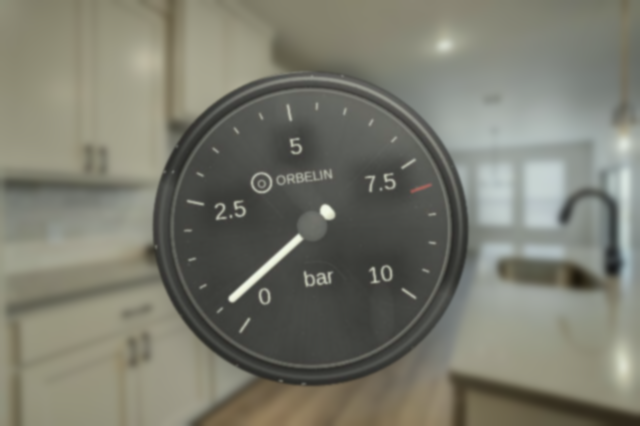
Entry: 0.5 bar
